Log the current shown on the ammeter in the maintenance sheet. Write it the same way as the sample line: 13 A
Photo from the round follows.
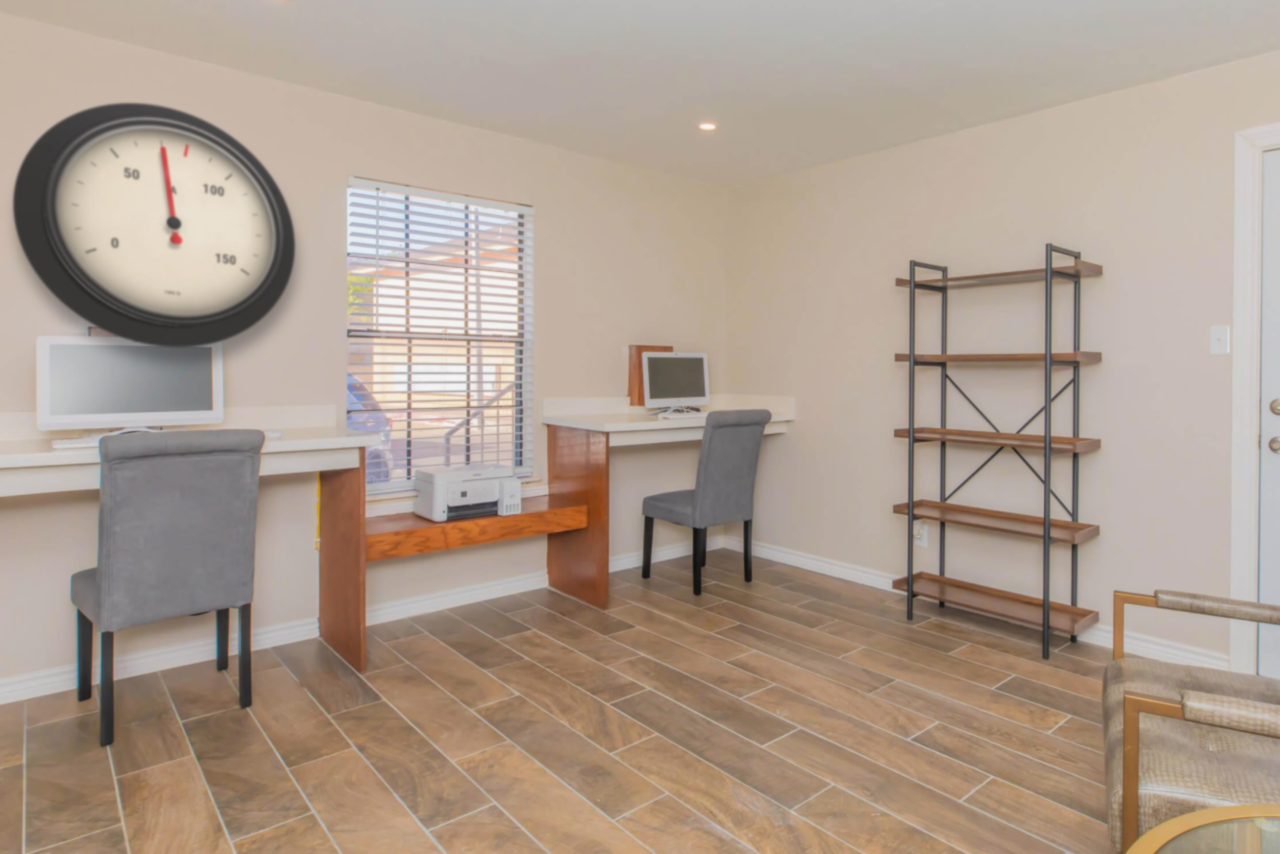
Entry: 70 A
